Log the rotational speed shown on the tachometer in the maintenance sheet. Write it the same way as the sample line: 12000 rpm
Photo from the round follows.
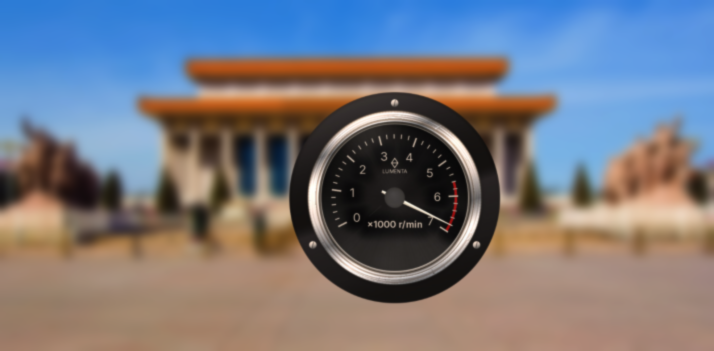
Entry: 6800 rpm
